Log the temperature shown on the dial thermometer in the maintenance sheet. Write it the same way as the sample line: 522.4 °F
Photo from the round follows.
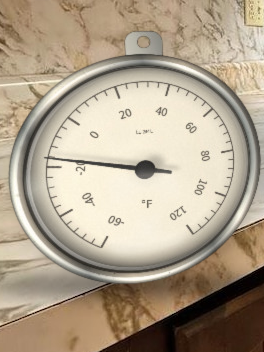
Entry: -16 °F
